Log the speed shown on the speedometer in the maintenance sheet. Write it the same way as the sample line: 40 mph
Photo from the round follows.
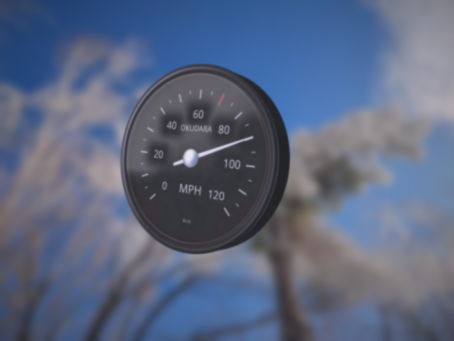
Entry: 90 mph
